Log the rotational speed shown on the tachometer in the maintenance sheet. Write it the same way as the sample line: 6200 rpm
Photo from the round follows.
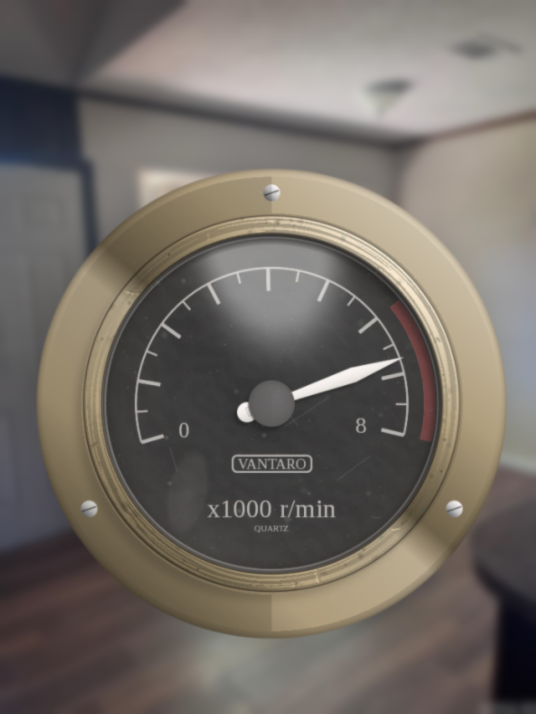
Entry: 6750 rpm
